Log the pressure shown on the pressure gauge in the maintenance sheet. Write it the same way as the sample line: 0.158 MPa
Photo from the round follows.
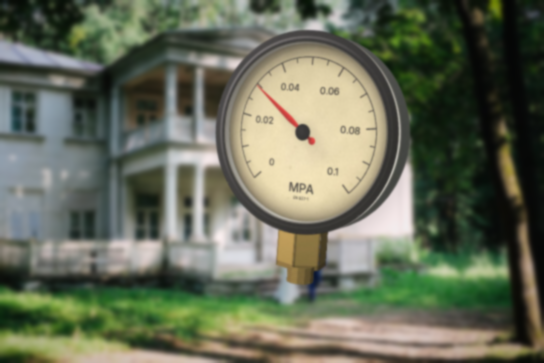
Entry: 0.03 MPa
